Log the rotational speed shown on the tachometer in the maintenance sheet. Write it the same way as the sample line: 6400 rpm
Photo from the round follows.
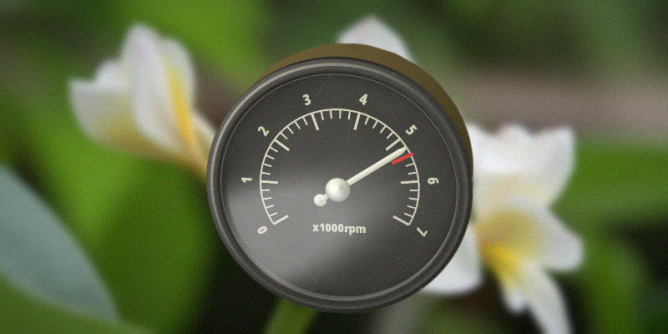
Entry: 5200 rpm
